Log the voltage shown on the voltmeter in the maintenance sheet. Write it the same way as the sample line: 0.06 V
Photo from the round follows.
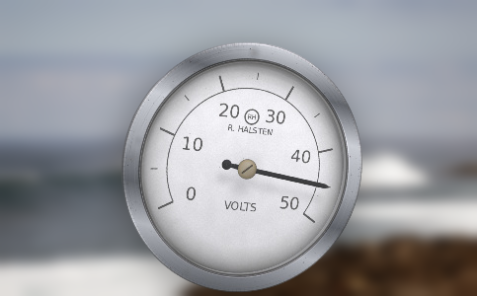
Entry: 45 V
